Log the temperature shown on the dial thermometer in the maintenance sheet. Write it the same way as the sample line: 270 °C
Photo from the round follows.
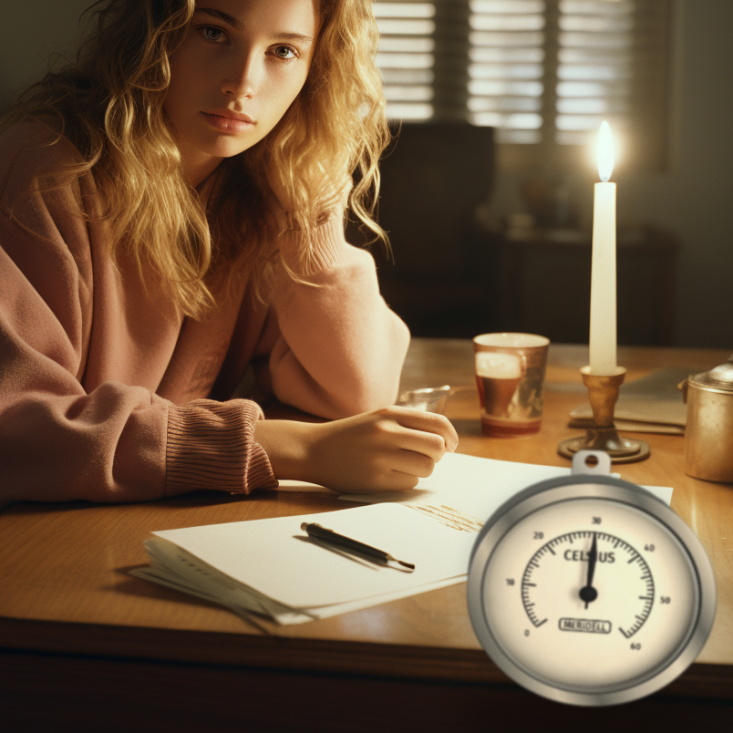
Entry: 30 °C
